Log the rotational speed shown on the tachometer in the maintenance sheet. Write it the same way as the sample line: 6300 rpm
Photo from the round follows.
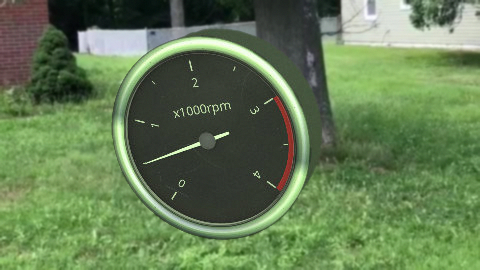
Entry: 500 rpm
